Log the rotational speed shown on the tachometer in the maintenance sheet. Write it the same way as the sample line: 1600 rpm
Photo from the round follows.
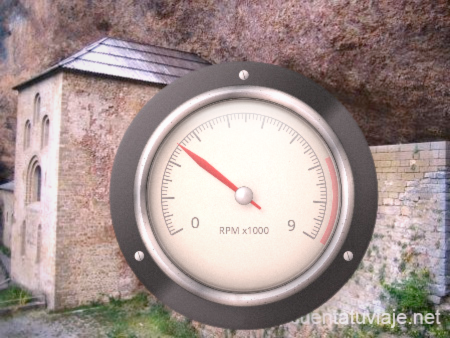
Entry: 2500 rpm
